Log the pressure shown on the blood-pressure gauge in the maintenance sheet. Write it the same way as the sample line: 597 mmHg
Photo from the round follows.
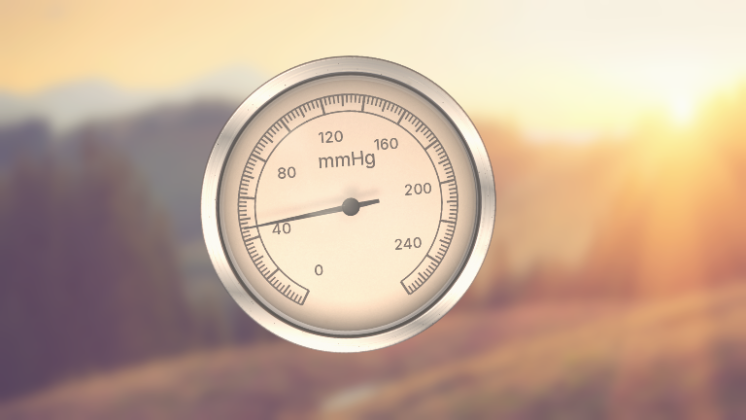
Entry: 46 mmHg
